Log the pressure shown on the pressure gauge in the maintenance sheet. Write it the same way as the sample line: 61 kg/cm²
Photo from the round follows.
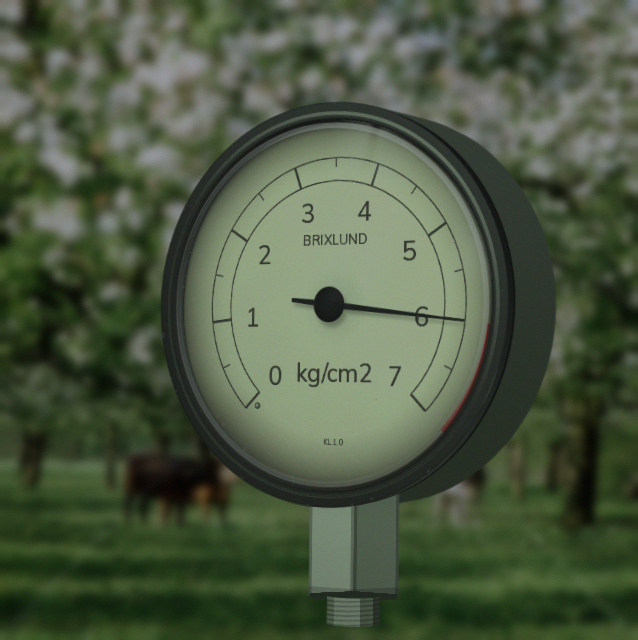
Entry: 6 kg/cm²
